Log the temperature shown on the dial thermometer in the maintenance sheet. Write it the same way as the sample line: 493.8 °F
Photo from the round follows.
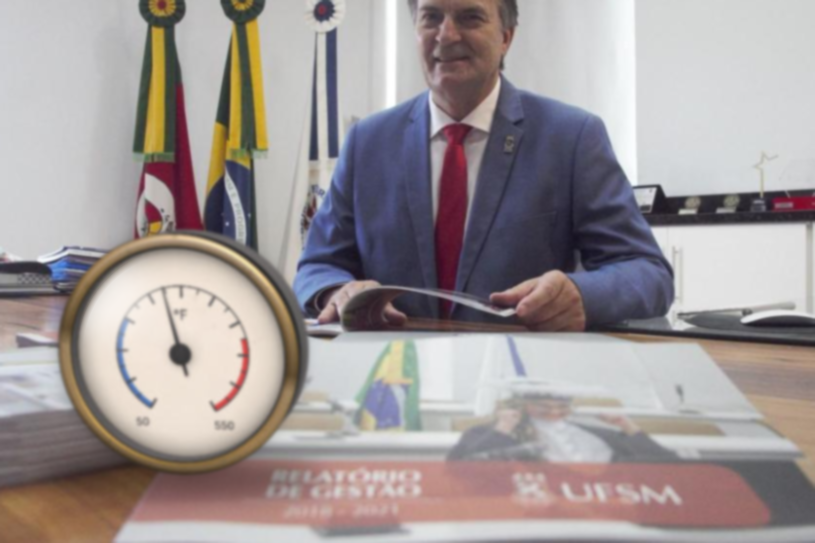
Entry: 275 °F
